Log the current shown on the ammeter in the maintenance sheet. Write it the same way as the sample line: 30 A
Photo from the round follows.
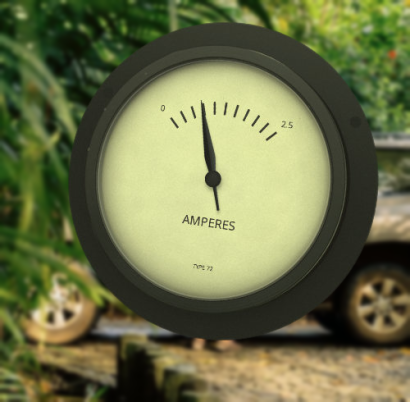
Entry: 0.75 A
